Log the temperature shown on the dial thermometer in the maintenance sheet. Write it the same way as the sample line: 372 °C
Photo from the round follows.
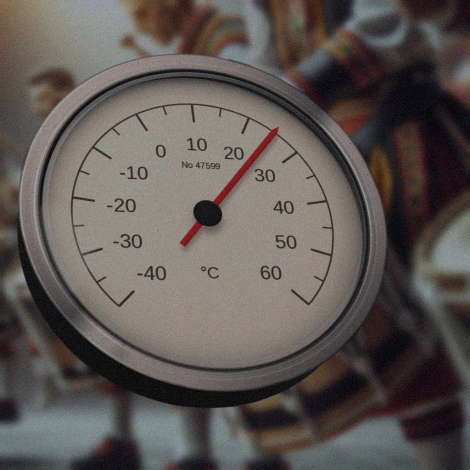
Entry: 25 °C
